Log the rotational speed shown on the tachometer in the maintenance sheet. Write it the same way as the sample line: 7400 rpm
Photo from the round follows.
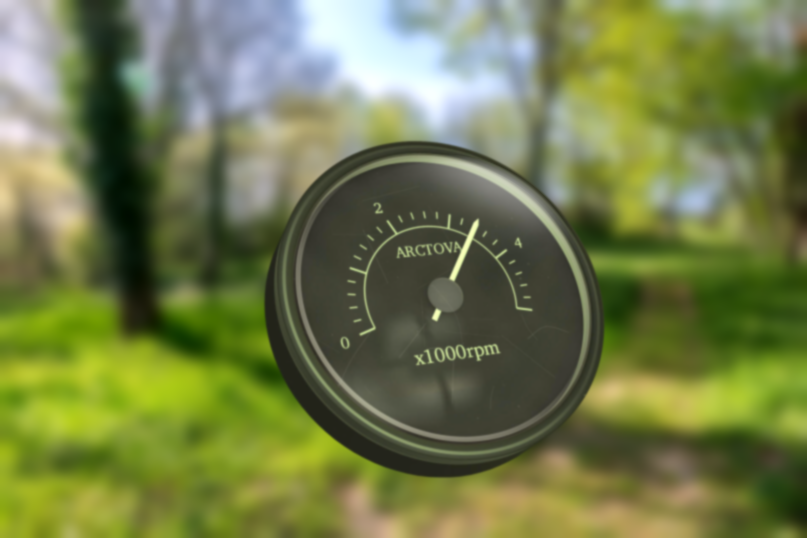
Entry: 3400 rpm
